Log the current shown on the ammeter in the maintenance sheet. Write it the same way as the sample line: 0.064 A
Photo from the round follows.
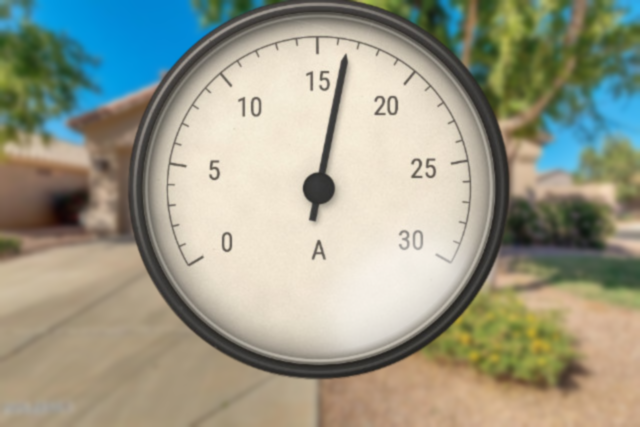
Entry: 16.5 A
